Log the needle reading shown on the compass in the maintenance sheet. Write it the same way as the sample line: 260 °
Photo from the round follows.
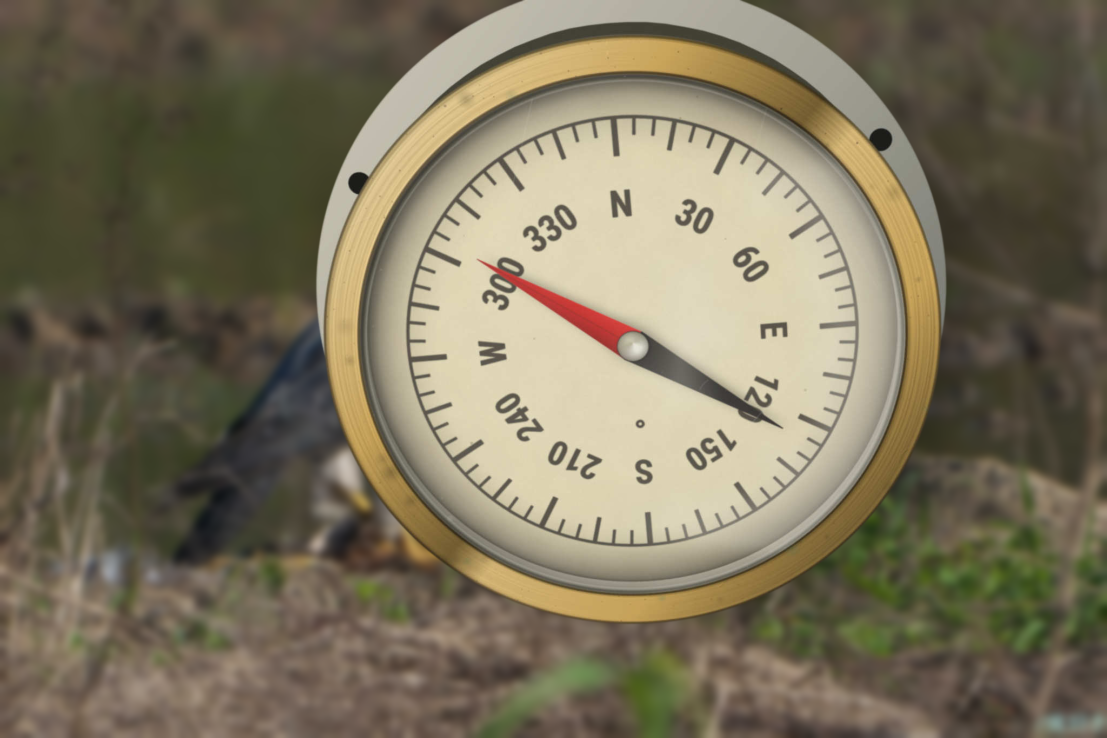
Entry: 305 °
